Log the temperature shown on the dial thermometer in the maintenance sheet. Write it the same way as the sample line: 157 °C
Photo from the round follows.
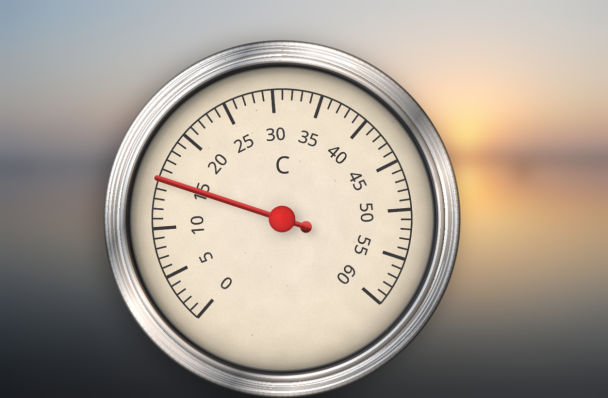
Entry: 15 °C
